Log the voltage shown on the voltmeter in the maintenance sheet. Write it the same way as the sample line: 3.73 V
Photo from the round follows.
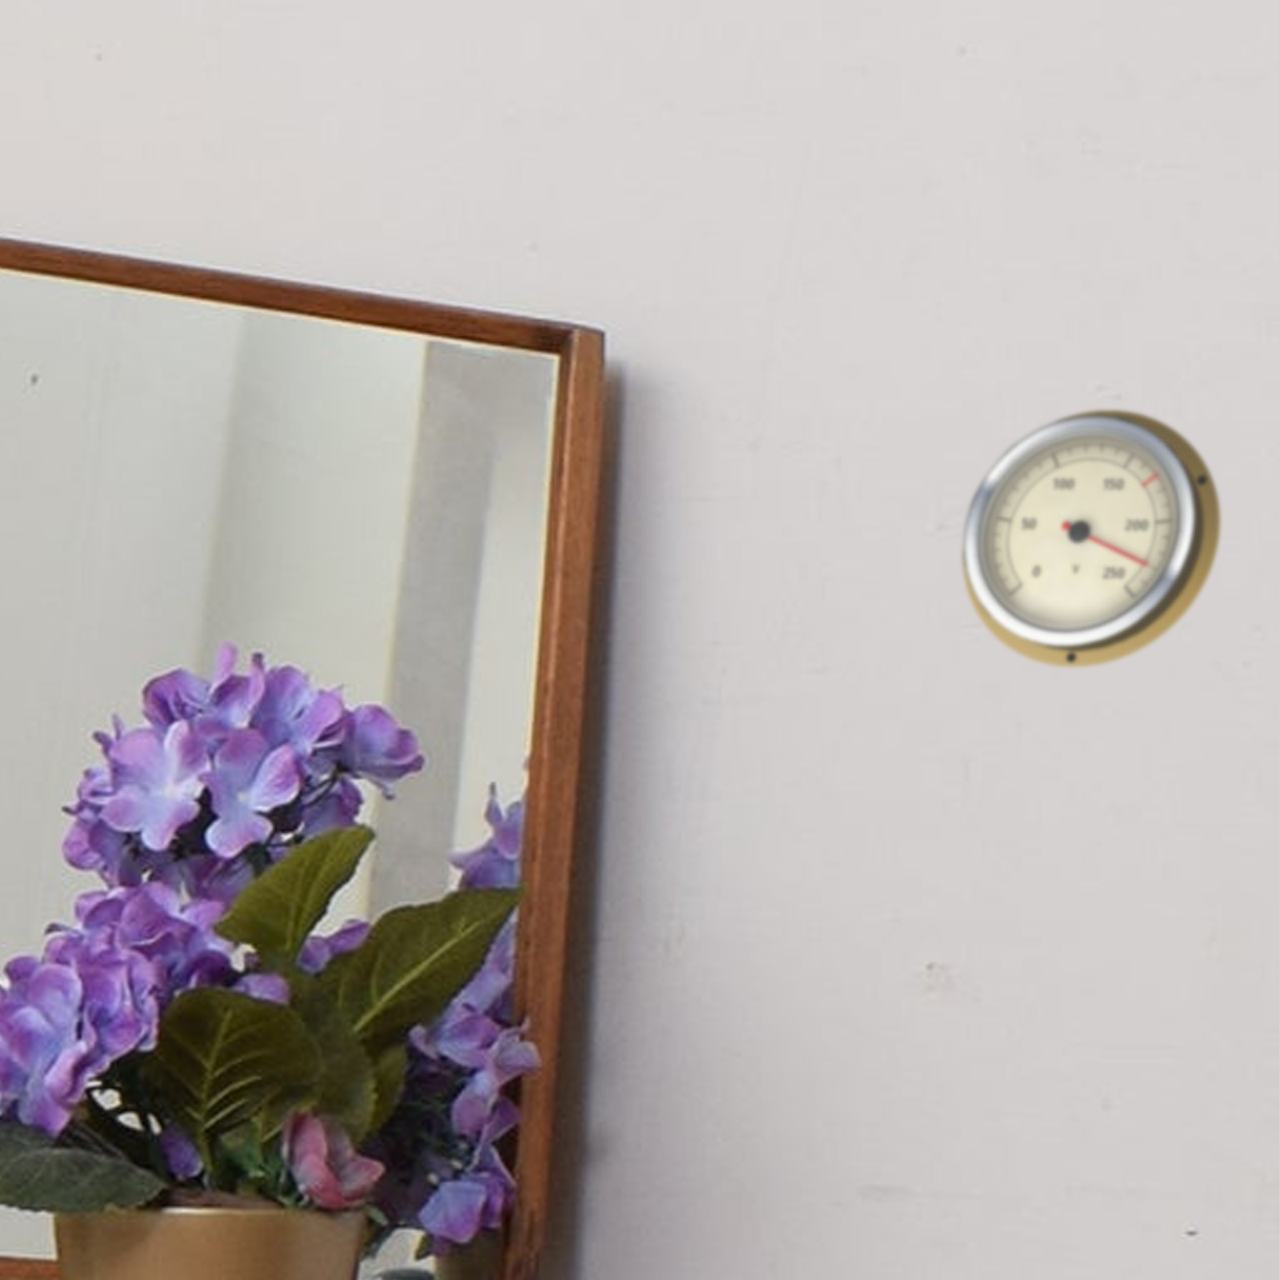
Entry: 230 V
